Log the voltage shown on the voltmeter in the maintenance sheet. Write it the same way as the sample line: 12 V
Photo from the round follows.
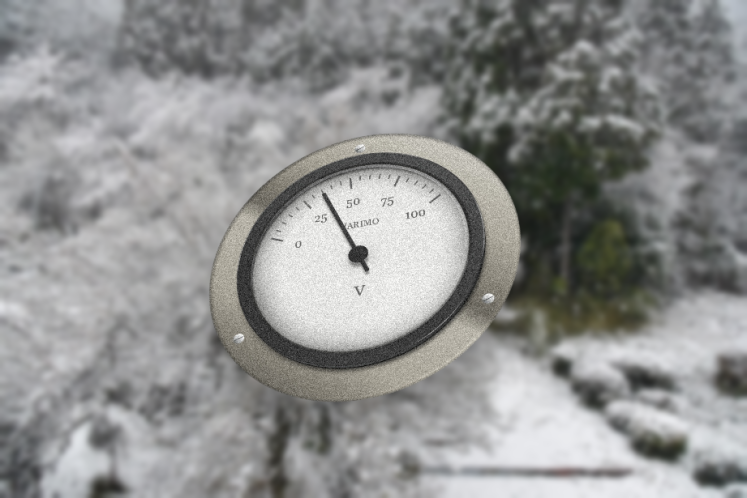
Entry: 35 V
